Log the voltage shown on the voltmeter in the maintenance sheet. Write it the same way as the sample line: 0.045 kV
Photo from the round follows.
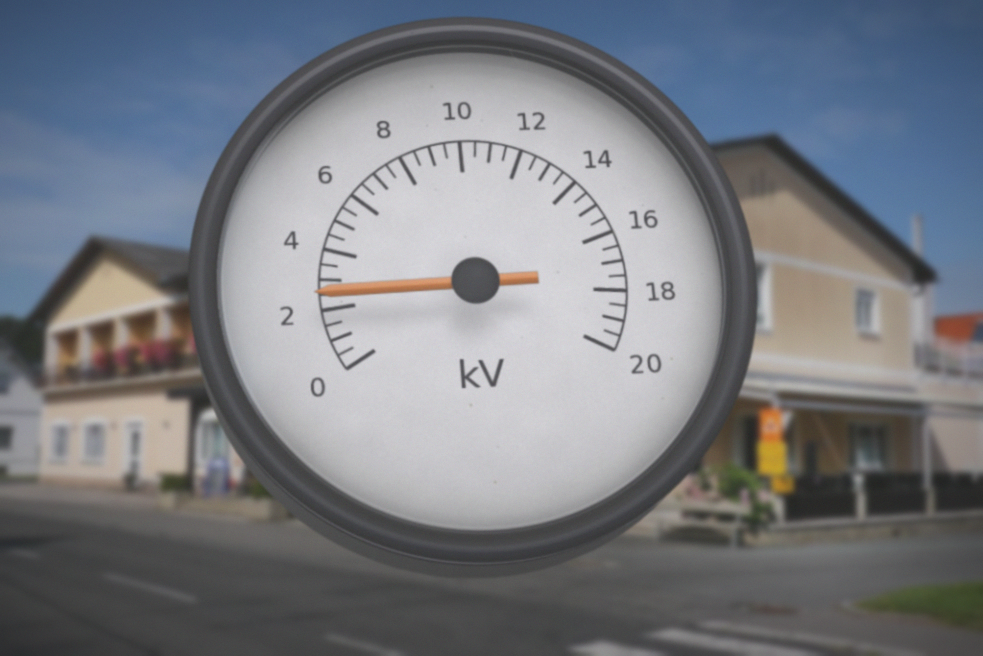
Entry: 2.5 kV
